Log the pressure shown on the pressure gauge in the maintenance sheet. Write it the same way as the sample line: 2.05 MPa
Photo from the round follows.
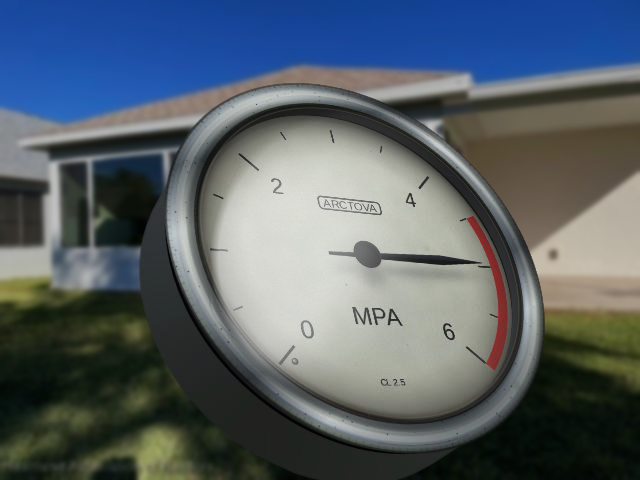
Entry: 5 MPa
